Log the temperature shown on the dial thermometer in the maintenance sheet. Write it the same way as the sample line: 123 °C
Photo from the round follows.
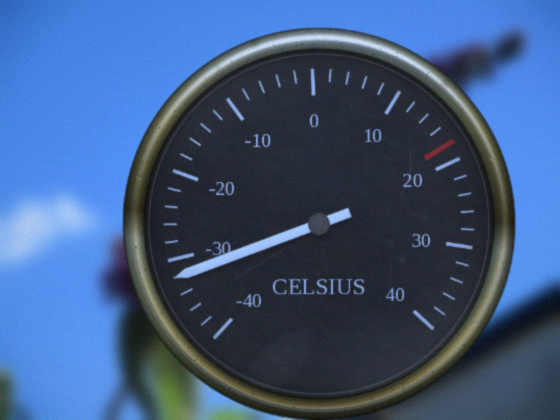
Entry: -32 °C
